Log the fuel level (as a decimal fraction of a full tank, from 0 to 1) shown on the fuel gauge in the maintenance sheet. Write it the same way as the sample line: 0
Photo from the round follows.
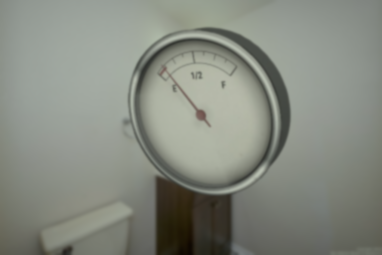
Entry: 0.125
